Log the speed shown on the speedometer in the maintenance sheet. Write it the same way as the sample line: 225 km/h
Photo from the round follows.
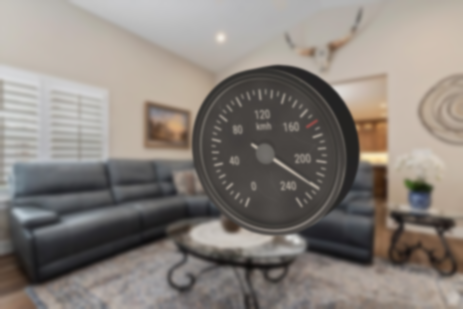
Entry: 220 km/h
